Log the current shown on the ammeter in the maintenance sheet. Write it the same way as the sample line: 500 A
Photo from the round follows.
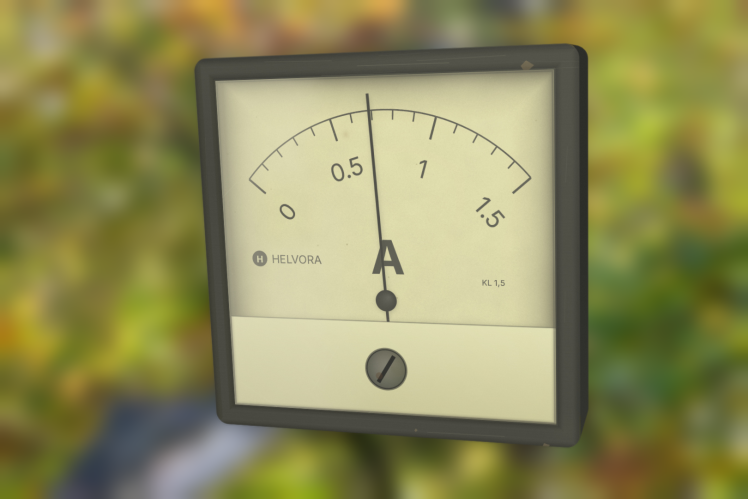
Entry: 0.7 A
